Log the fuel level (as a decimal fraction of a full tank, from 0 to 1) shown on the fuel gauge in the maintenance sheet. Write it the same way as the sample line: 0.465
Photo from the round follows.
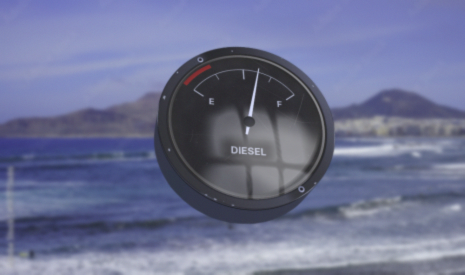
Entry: 0.625
